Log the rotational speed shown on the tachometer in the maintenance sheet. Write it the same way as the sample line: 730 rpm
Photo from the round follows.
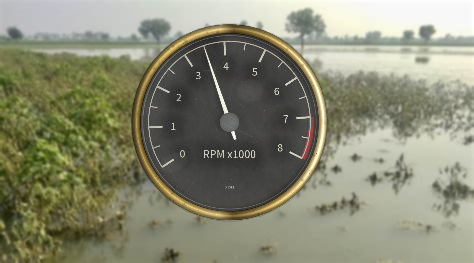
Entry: 3500 rpm
